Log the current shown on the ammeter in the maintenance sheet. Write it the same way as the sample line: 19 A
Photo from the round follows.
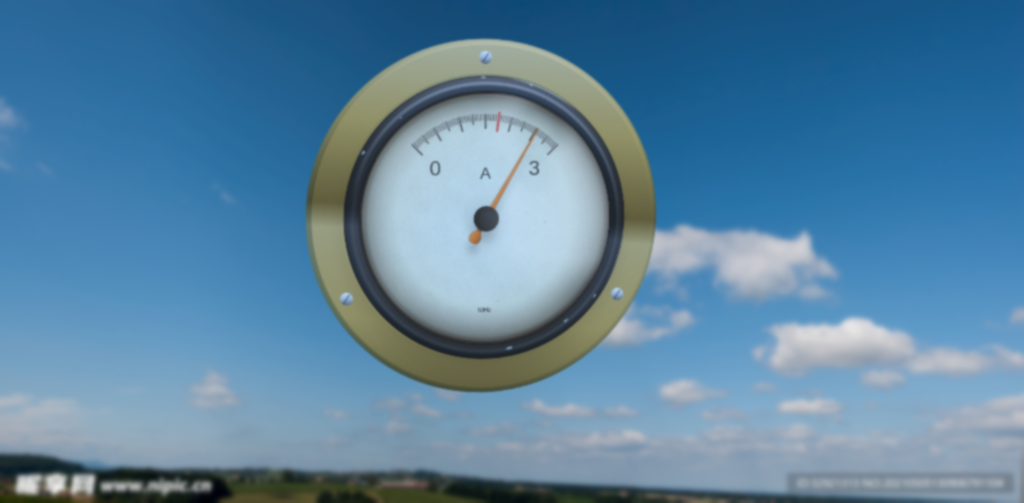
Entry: 2.5 A
